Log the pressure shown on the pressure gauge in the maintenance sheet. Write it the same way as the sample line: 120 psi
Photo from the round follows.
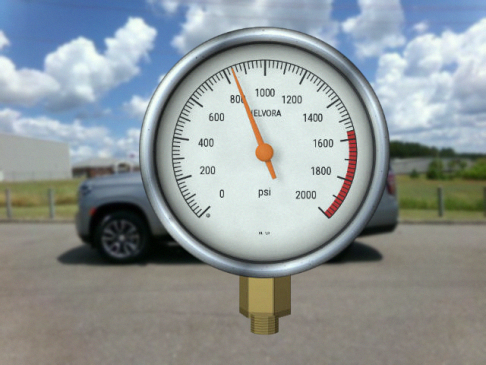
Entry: 840 psi
